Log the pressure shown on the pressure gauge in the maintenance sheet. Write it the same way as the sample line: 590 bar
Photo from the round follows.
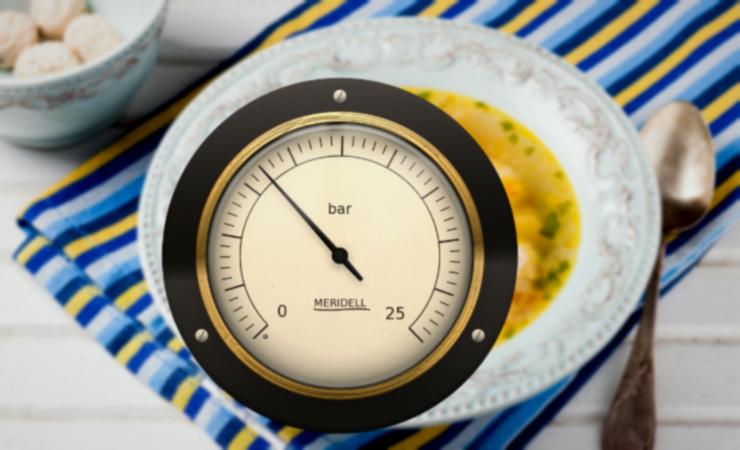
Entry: 8.5 bar
